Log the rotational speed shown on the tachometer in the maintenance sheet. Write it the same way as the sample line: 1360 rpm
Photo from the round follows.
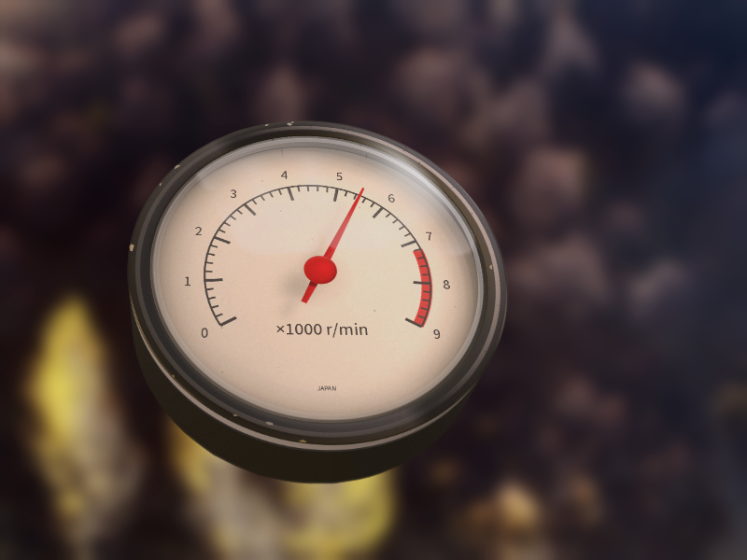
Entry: 5500 rpm
